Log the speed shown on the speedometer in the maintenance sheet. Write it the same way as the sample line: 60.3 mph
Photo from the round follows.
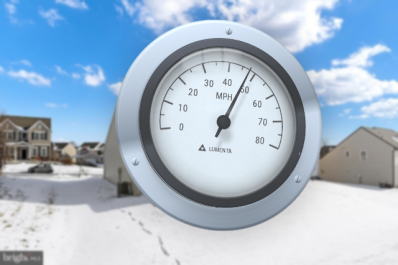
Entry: 47.5 mph
